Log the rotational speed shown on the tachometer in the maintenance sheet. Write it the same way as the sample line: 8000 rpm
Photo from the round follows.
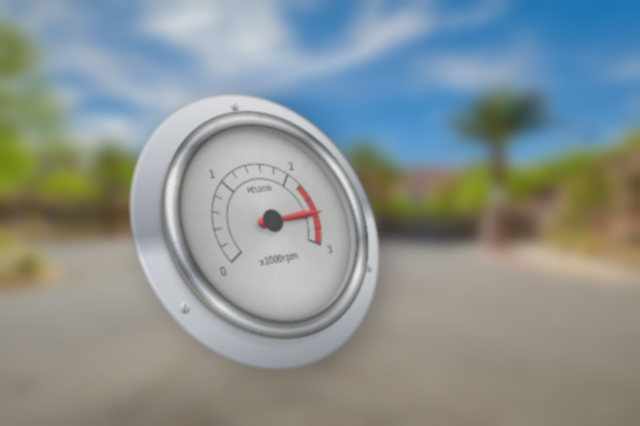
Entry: 2600 rpm
